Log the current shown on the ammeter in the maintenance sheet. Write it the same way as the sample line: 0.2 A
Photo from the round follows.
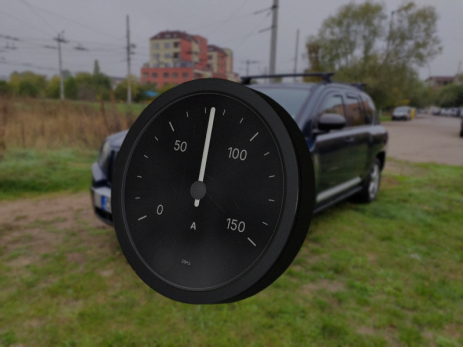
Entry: 75 A
